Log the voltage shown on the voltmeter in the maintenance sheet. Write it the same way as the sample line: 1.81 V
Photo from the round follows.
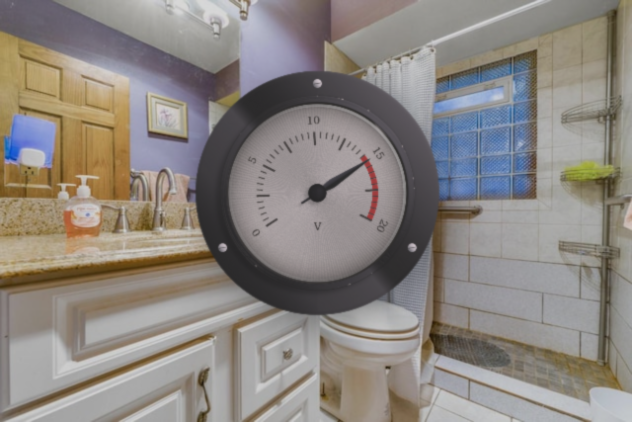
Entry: 15 V
